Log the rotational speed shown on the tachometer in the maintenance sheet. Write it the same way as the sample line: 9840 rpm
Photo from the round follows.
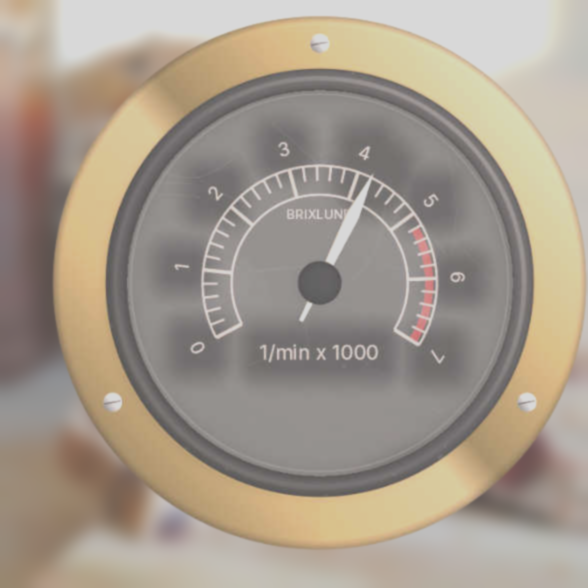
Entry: 4200 rpm
